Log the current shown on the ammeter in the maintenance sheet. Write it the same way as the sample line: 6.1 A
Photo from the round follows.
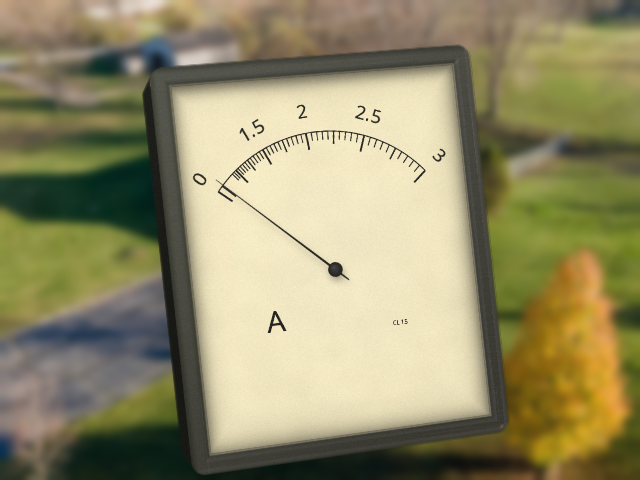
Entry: 0.5 A
